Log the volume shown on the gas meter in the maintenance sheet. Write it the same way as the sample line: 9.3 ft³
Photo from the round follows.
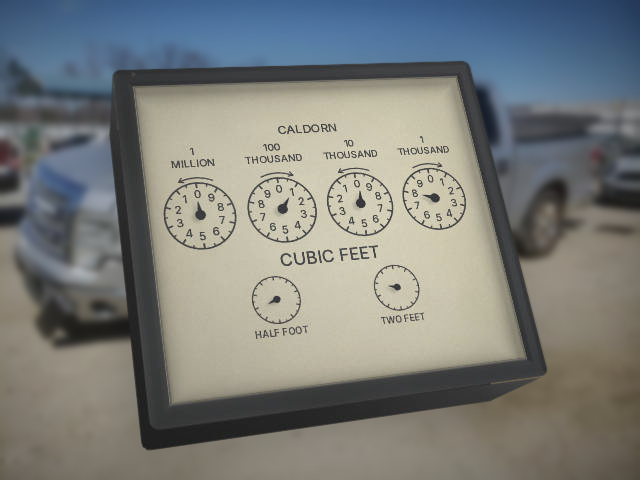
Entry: 9800 ft³
